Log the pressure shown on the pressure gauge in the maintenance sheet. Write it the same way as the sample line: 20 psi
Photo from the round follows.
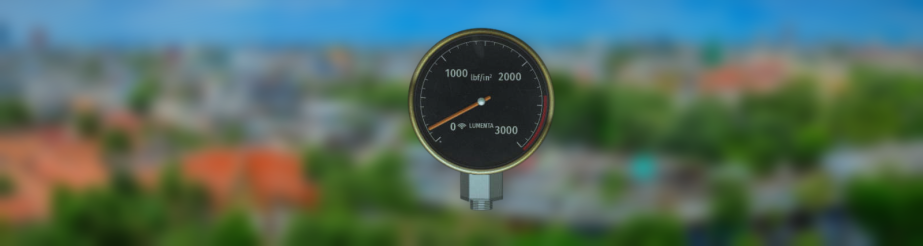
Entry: 150 psi
